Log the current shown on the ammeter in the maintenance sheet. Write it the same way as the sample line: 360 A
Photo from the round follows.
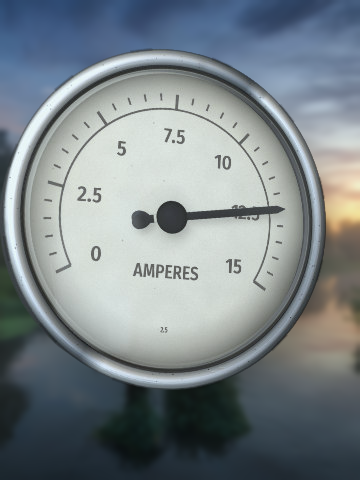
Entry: 12.5 A
